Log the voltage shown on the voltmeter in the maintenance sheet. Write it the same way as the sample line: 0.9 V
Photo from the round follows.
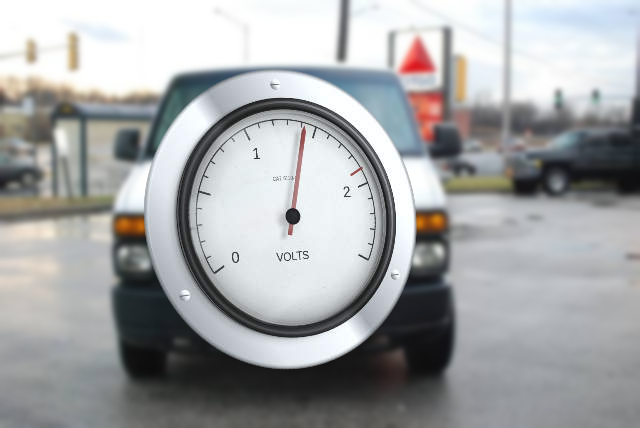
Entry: 1.4 V
